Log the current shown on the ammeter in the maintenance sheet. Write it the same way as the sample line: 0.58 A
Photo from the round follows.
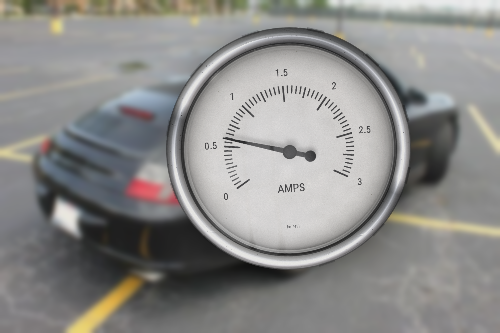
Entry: 0.6 A
